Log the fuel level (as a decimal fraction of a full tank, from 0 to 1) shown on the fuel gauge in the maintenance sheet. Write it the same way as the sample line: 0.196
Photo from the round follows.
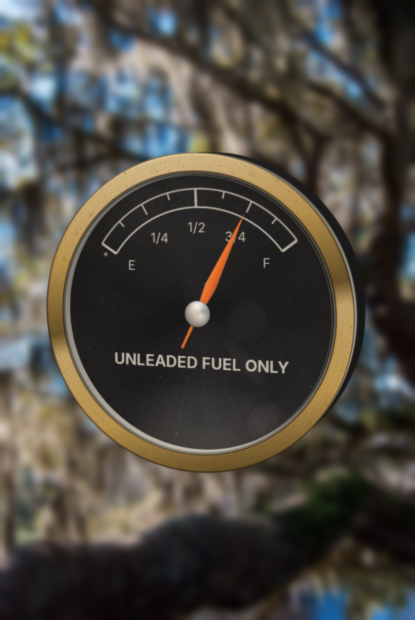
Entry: 0.75
